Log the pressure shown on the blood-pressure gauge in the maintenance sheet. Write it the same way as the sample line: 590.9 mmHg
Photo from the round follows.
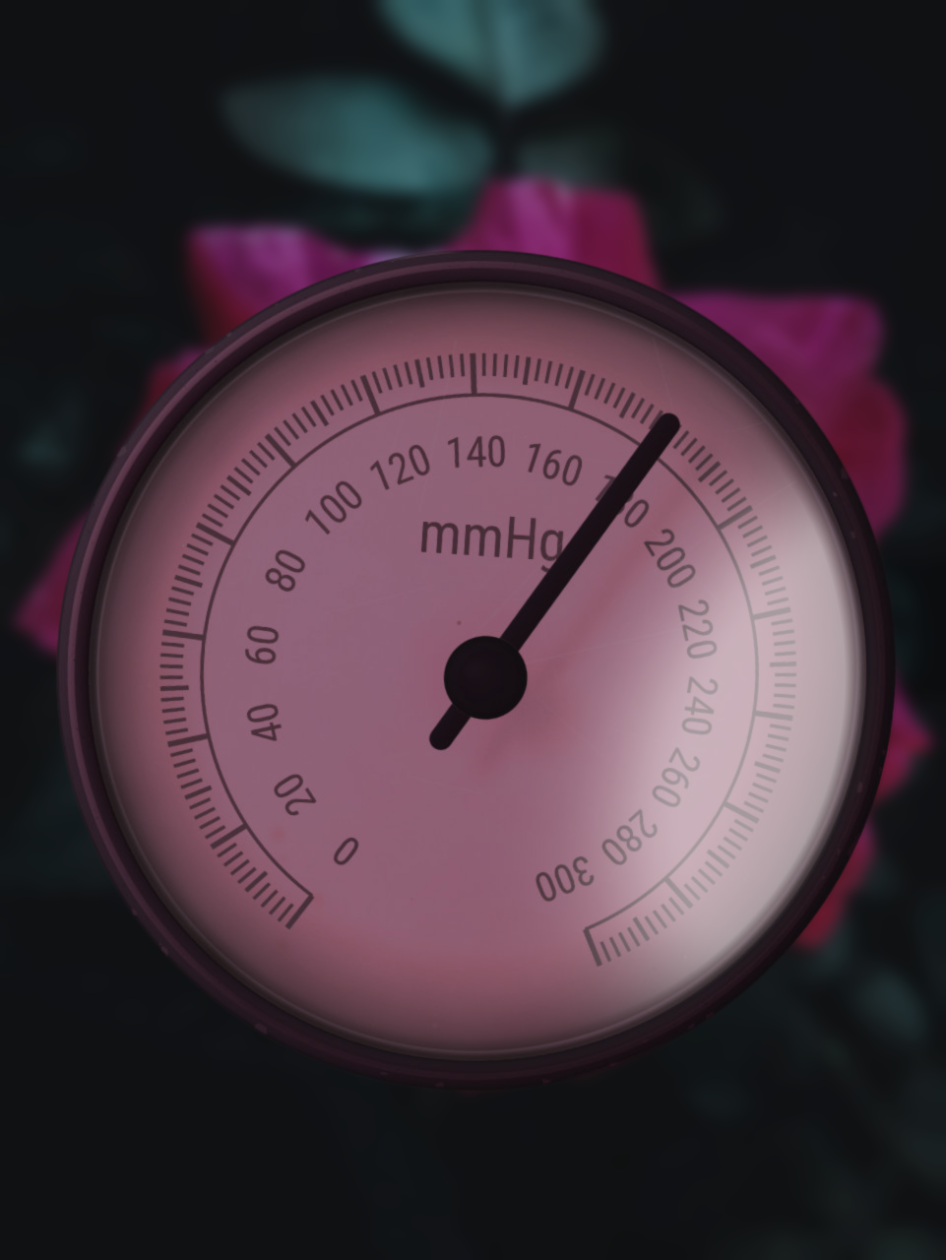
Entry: 178 mmHg
